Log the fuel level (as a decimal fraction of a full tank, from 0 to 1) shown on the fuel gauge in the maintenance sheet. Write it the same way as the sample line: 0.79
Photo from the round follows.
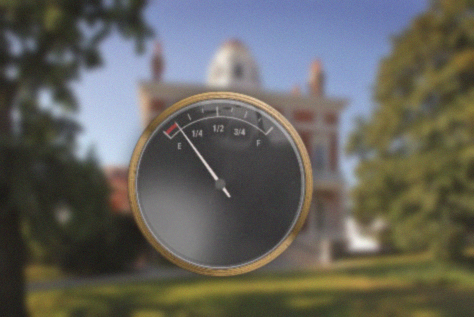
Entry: 0.125
